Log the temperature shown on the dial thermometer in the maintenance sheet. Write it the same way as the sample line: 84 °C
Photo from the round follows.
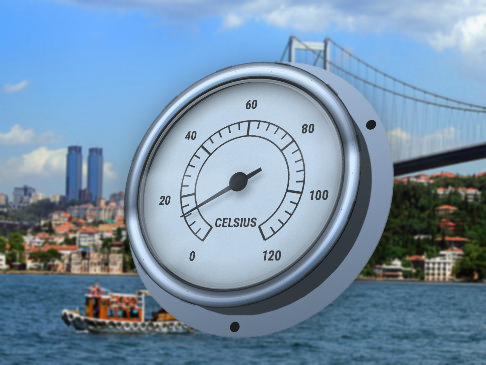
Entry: 12 °C
